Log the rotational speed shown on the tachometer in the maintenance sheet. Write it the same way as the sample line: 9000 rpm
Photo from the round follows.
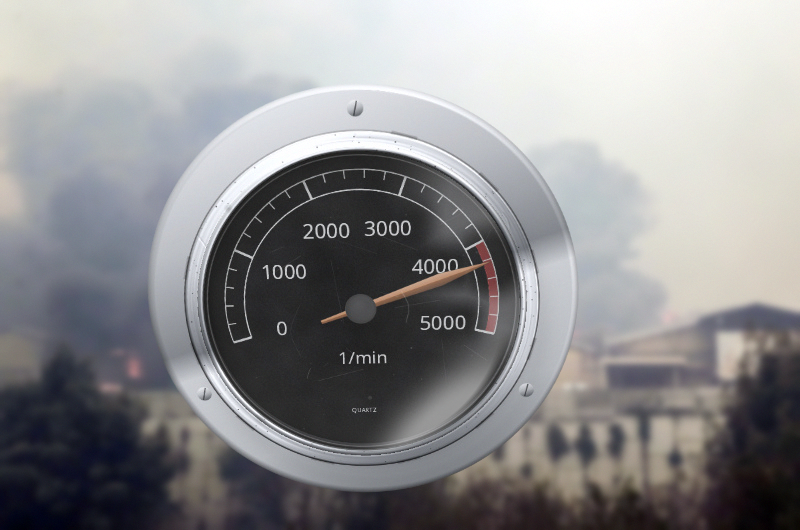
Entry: 4200 rpm
